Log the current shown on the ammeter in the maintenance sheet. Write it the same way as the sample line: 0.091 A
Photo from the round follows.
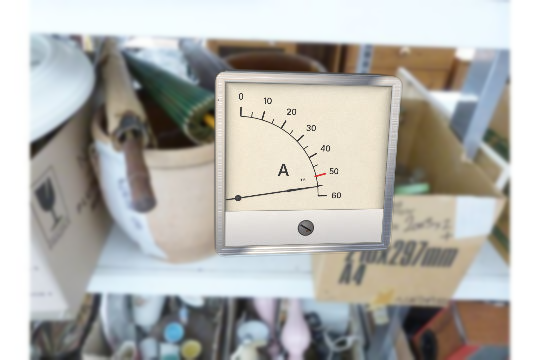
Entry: 55 A
